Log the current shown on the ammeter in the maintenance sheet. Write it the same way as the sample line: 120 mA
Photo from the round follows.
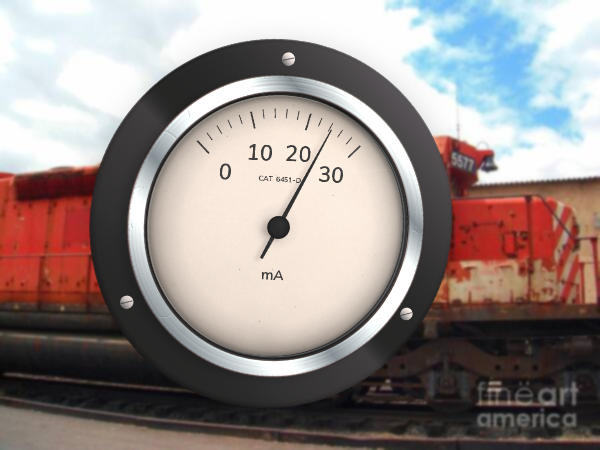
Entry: 24 mA
